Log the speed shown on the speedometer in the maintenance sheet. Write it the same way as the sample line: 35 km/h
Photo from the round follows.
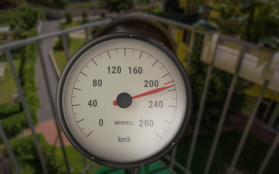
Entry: 215 km/h
